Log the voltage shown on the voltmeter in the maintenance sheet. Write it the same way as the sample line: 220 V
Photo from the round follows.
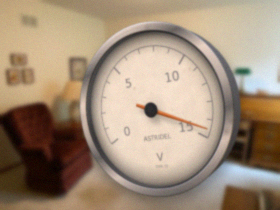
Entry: 14.5 V
